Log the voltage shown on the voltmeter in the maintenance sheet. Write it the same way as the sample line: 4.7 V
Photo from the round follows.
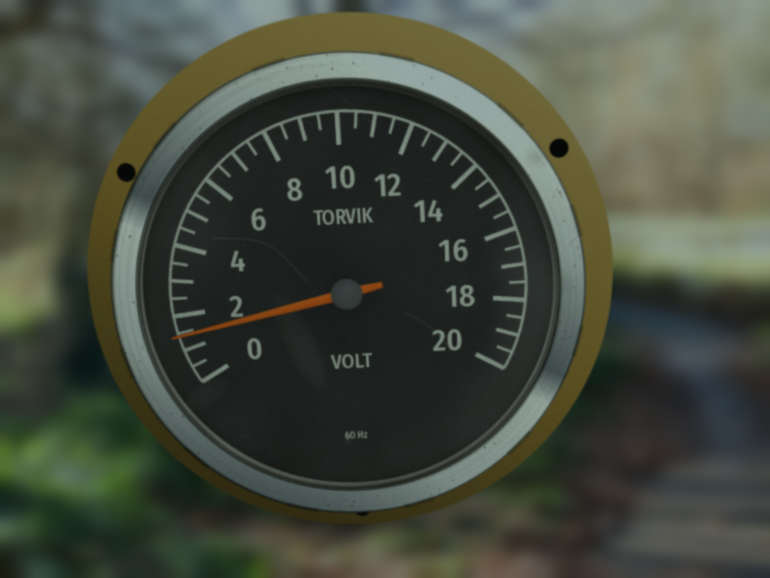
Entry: 1.5 V
